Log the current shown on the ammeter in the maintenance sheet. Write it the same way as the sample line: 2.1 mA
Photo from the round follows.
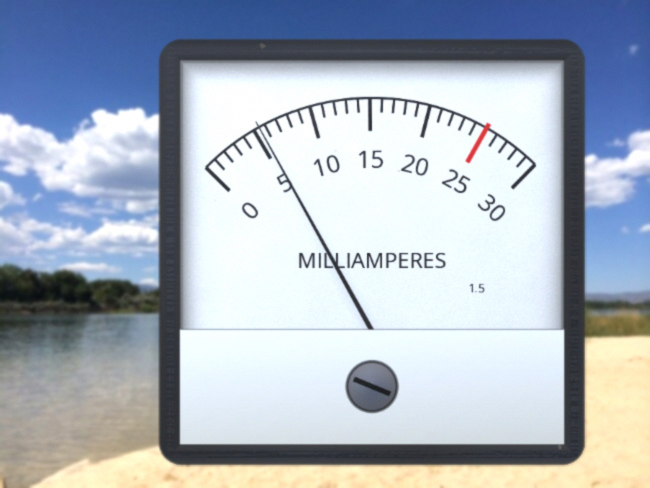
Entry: 5.5 mA
